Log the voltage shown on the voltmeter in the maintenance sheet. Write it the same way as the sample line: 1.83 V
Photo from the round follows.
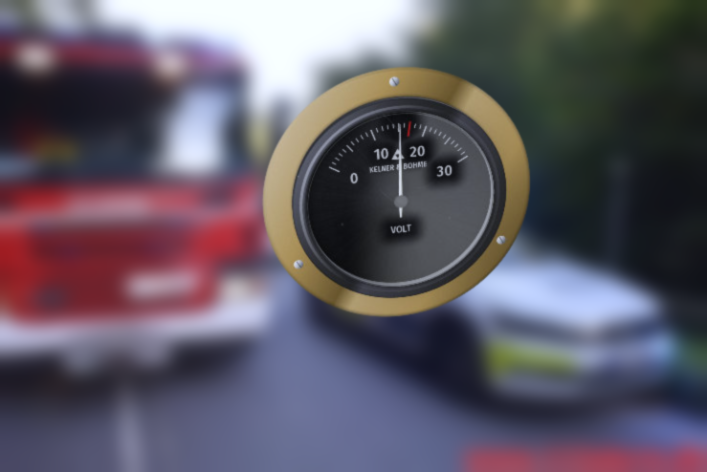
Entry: 15 V
